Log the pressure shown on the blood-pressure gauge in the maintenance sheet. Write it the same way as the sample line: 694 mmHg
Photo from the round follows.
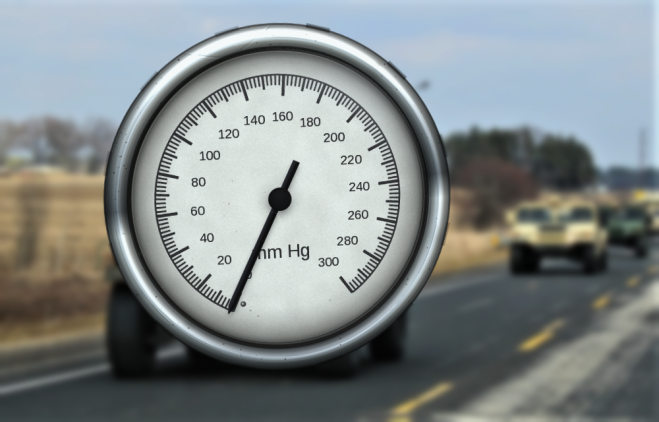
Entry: 2 mmHg
